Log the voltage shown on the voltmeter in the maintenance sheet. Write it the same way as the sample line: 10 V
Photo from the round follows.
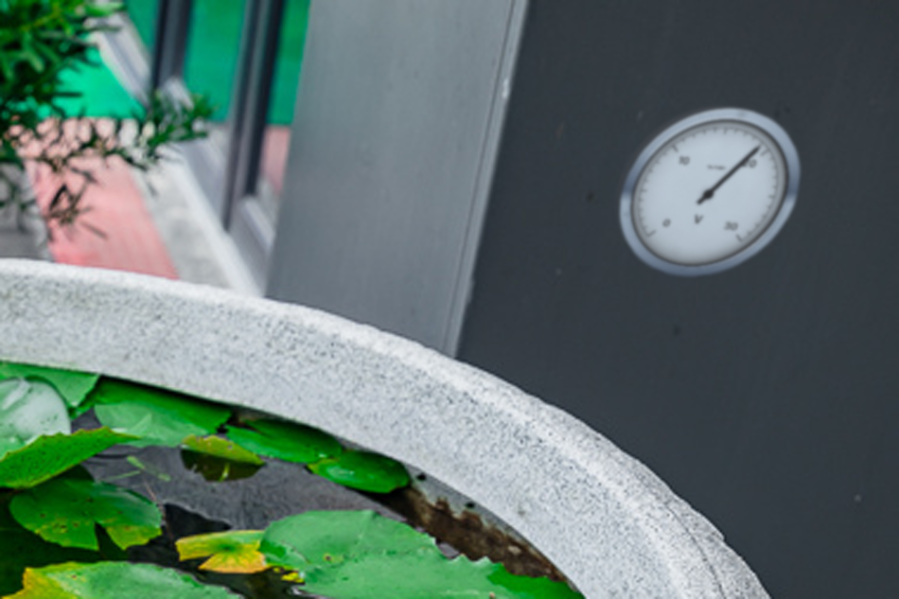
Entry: 19 V
